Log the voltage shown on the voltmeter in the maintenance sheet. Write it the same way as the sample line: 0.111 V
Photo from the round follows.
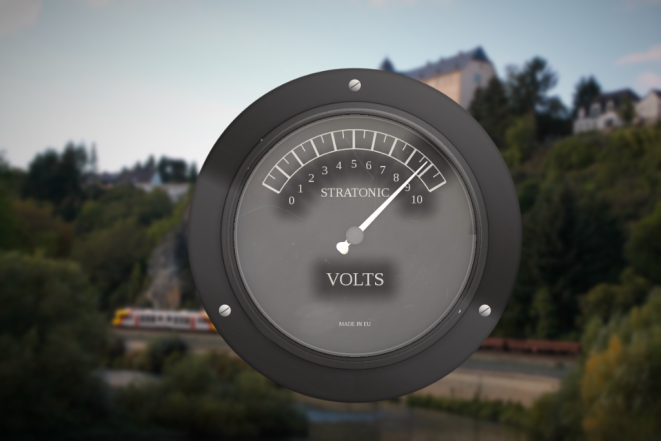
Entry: 8.75 V
